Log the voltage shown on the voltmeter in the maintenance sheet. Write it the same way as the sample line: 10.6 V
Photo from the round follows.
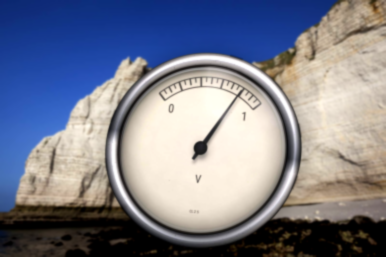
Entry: 0.8 V
